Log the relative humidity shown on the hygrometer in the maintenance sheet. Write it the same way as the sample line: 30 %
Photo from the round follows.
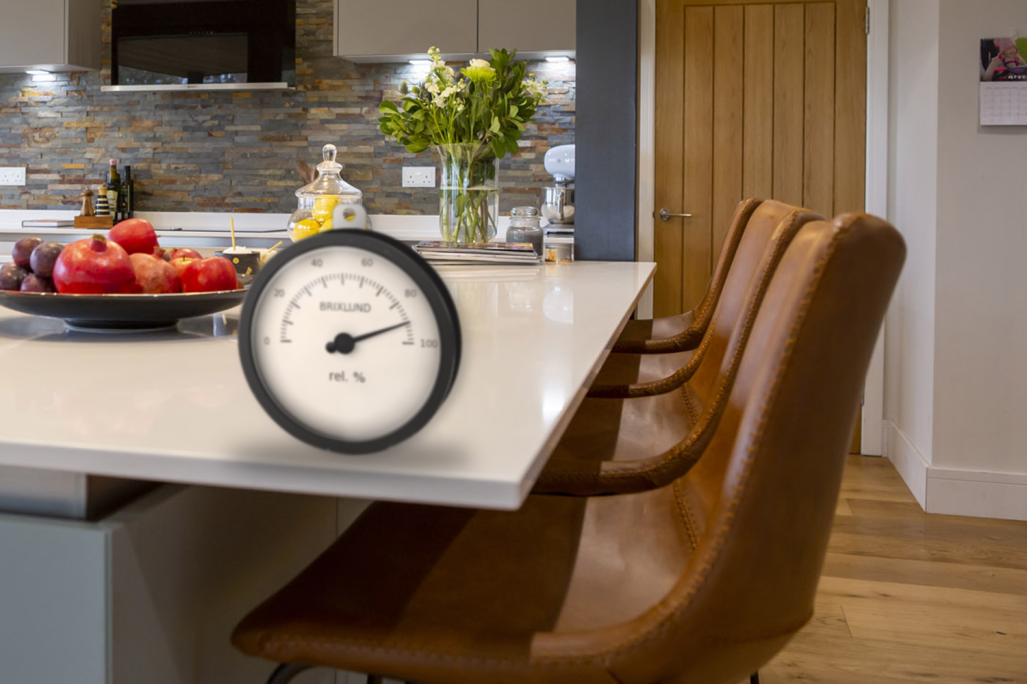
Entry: 90 %
